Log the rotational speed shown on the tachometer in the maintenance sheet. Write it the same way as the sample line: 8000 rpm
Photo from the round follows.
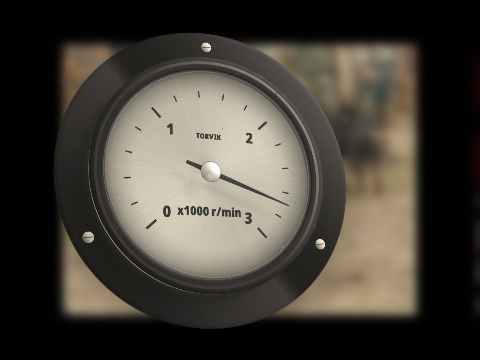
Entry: 2700 rpm
